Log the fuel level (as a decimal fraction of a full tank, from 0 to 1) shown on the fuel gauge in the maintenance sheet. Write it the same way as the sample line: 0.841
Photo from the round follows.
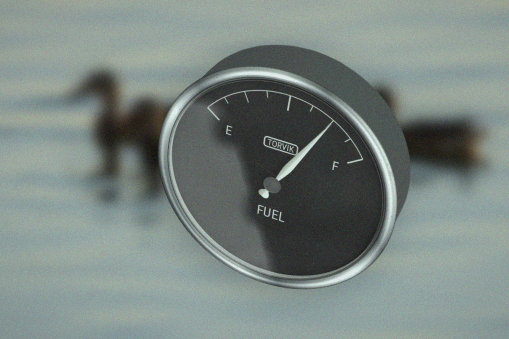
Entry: 0.75
